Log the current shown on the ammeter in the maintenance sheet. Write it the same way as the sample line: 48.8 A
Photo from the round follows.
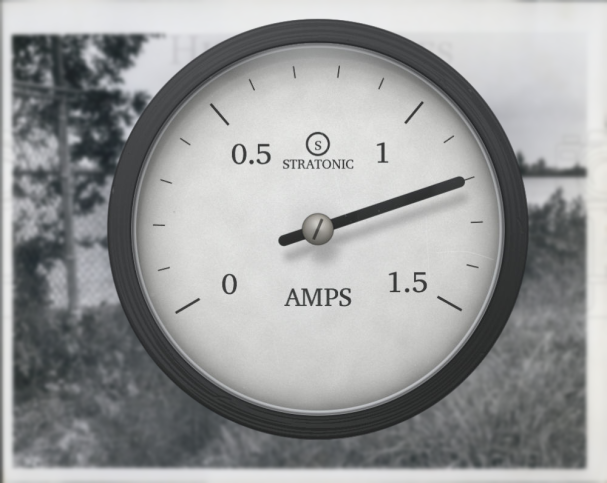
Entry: 1.2 A
